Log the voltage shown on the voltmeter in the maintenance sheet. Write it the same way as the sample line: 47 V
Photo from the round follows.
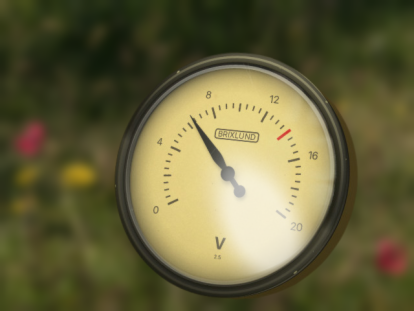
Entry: 6.5 V
